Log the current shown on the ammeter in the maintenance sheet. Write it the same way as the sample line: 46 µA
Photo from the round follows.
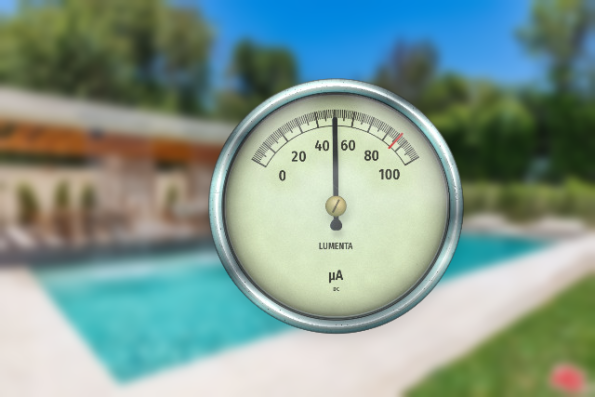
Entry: 50 µA
